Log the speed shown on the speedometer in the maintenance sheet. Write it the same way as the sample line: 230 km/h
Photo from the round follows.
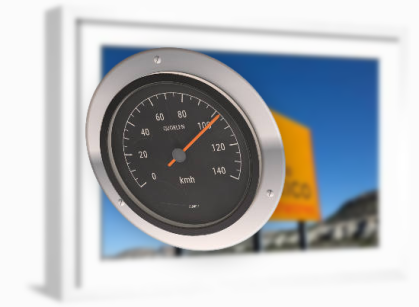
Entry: 102.5 km/h
